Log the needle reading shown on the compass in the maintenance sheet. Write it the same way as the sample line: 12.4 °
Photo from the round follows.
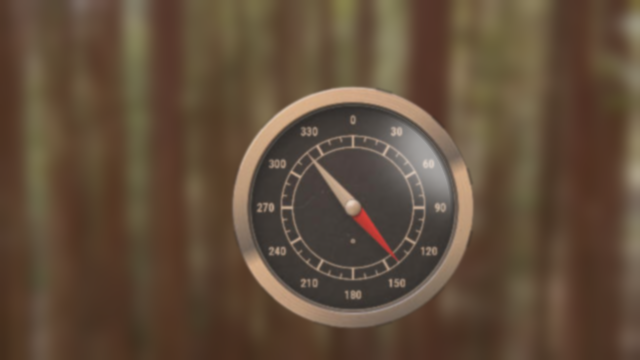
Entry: 140 °
